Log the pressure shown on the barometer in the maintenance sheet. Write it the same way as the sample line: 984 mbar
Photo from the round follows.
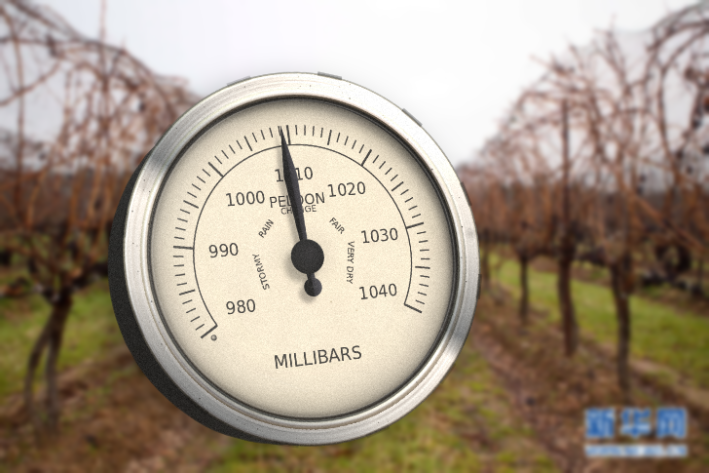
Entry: 1009 mbar
